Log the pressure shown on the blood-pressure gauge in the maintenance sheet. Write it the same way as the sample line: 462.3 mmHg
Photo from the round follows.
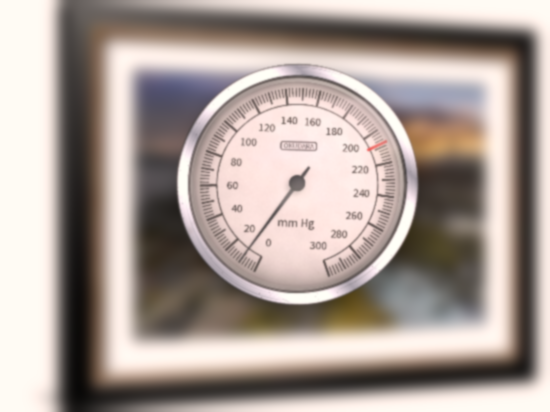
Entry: 10 mmHg
